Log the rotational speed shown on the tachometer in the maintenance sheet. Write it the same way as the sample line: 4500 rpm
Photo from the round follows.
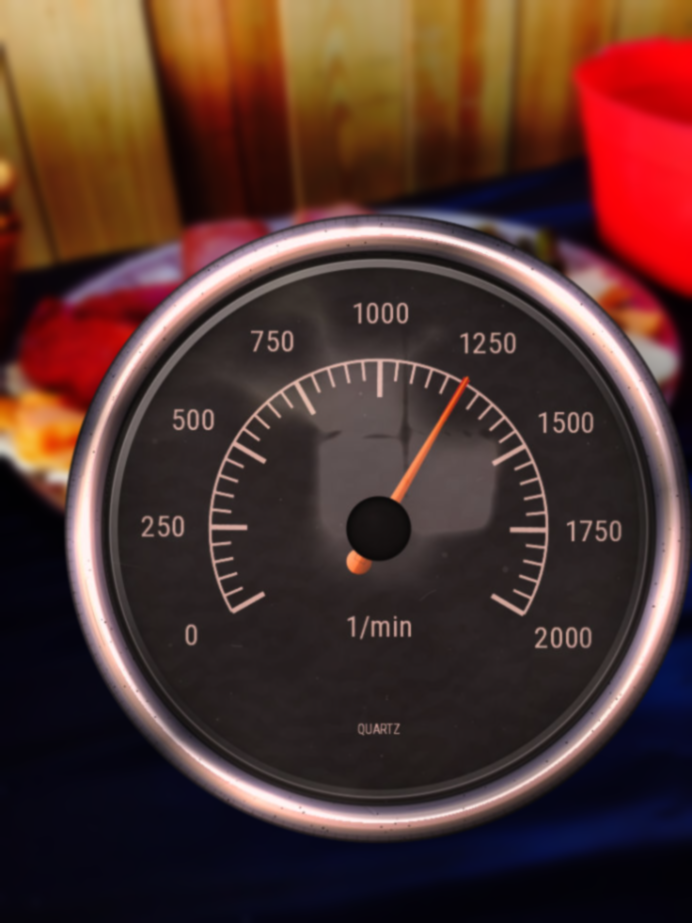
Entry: 1250 rpm
